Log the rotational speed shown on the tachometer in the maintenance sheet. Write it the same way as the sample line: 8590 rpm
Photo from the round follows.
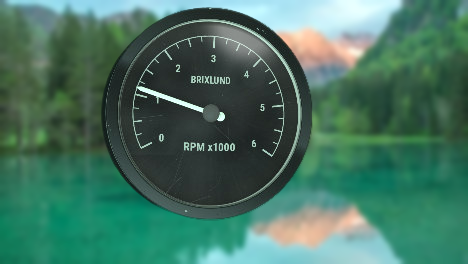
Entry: 1125 rpm
